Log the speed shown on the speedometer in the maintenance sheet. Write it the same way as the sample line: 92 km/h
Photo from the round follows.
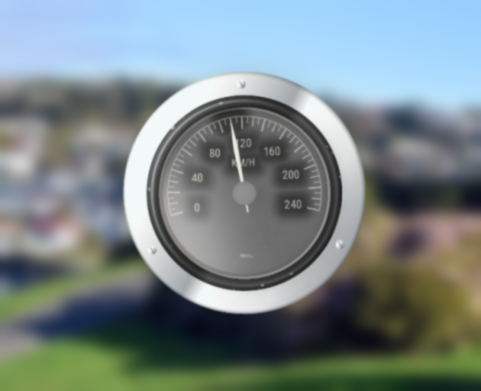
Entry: 110 km/h
